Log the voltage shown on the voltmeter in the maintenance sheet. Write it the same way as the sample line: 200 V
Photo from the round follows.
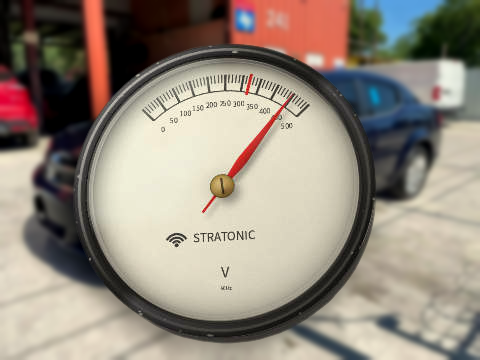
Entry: 450 V
